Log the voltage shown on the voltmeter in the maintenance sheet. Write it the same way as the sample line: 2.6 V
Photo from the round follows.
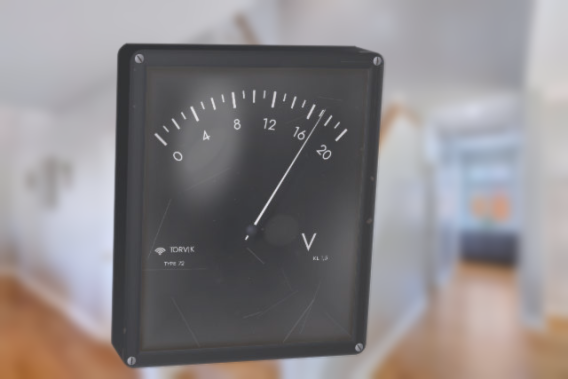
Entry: 17 V
